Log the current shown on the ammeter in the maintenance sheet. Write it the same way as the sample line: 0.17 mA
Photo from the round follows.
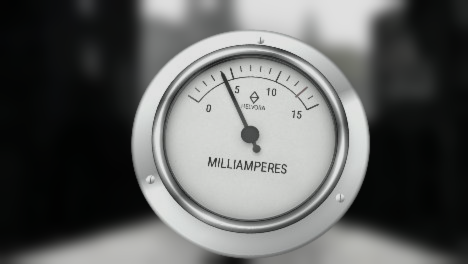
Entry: 4 mA
